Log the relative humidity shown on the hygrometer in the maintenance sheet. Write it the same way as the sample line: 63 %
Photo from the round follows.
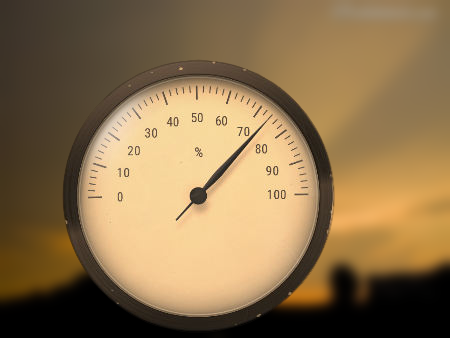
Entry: 74 %
